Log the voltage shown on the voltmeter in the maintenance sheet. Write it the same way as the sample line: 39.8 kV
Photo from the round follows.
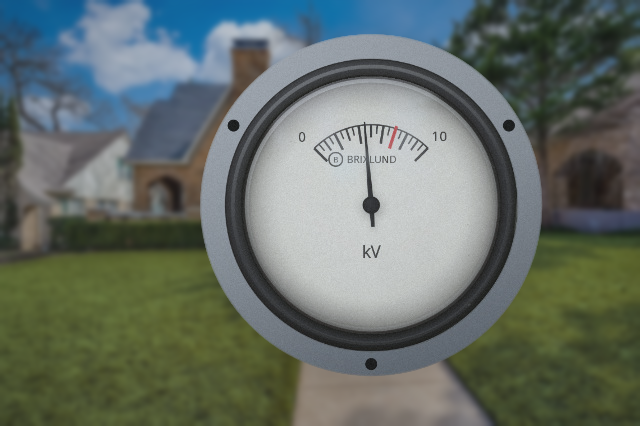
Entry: 4.5 kV
